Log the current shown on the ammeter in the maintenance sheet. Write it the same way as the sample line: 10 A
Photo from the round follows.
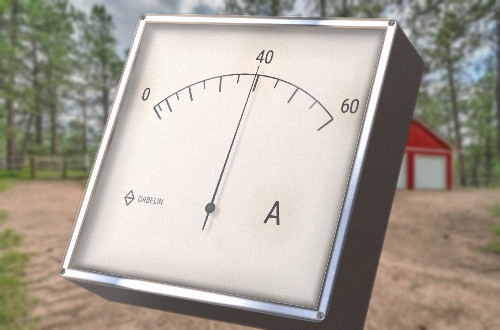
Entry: 40 A
